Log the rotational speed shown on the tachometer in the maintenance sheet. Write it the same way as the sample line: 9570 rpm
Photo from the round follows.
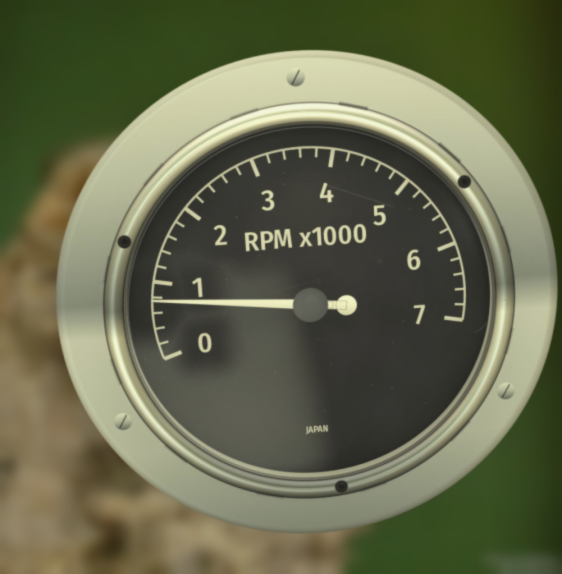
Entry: 800 rpm
